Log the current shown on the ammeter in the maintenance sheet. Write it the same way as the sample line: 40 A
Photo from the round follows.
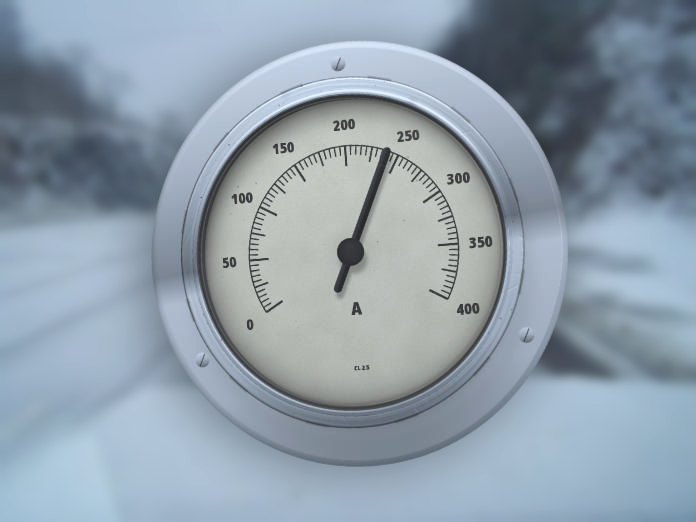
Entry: 240 A
